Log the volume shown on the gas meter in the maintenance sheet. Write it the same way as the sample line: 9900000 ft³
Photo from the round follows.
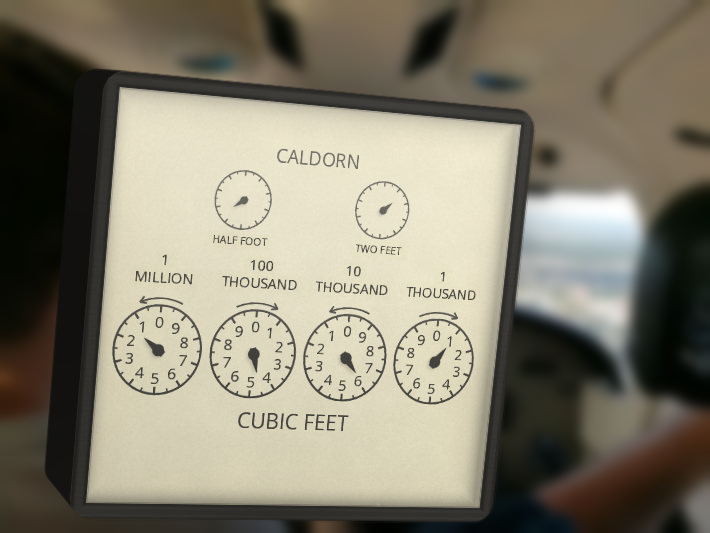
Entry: 146100 ft³
